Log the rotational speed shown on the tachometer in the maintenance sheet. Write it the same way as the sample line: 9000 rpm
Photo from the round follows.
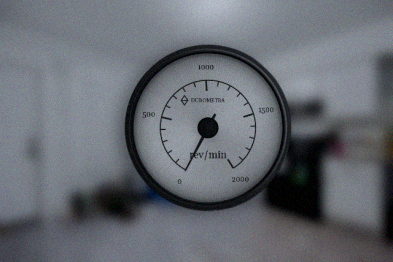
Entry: 0 rpm
